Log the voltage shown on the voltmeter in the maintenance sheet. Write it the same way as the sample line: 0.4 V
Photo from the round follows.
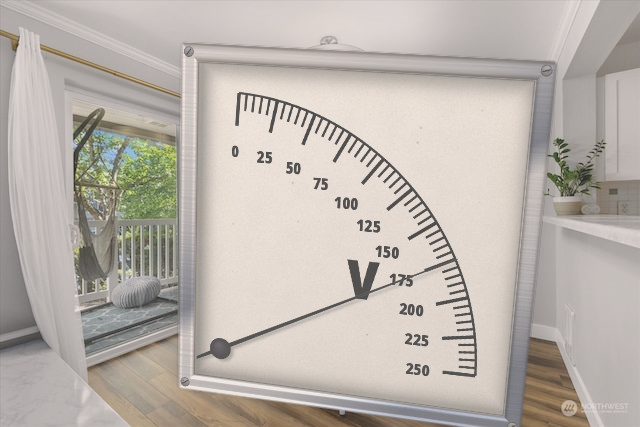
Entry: 175 V
